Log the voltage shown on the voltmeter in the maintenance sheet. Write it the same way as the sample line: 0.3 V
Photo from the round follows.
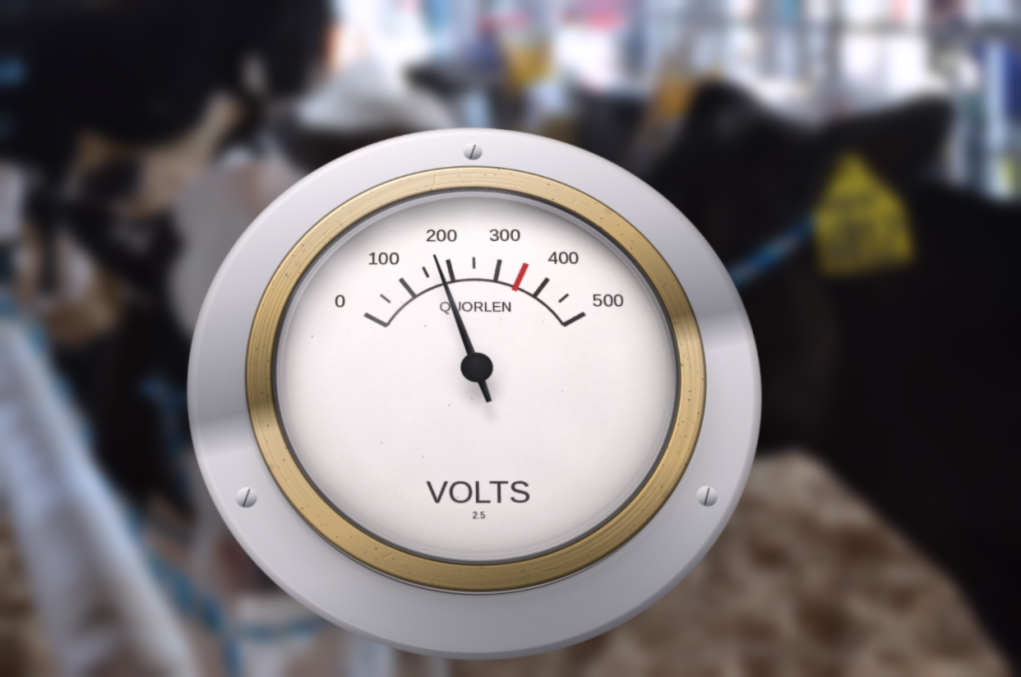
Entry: 175 V
